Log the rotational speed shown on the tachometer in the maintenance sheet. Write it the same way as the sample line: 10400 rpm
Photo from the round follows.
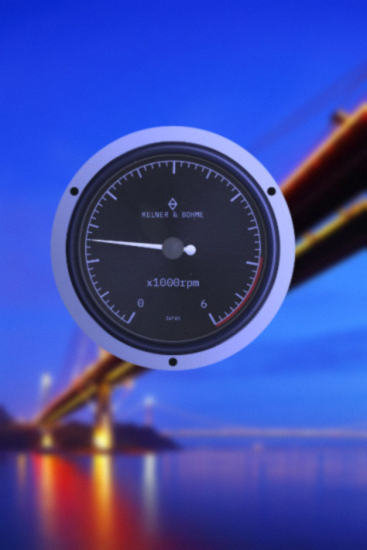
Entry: 1300 rpm
